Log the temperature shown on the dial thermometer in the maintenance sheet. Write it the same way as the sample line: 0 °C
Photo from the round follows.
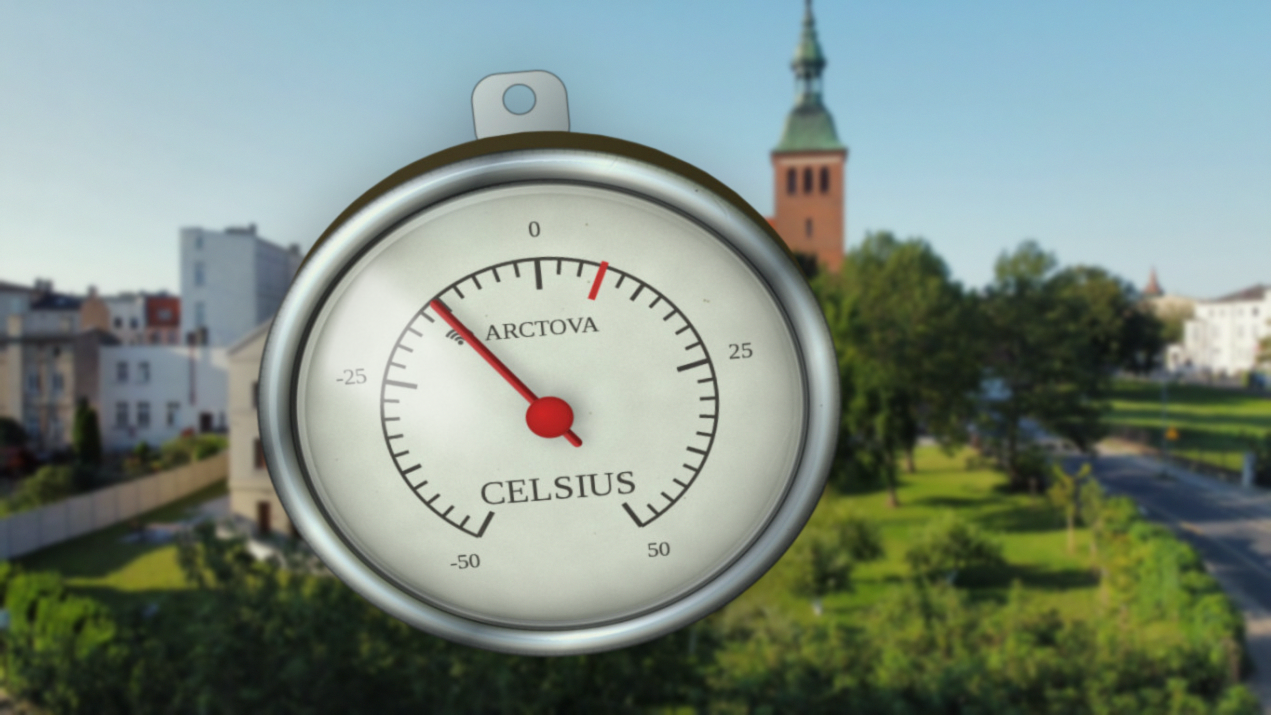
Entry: -12.5 °C
